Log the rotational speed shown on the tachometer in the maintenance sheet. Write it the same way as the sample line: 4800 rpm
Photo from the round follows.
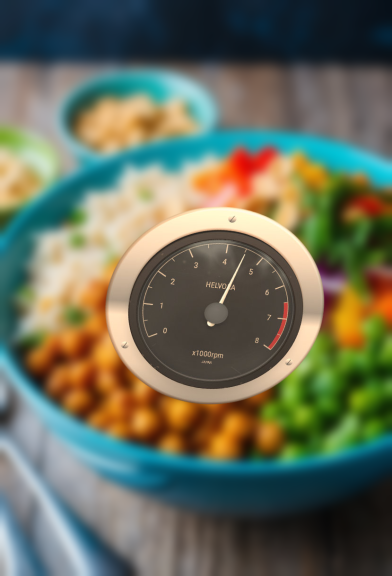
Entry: 4500 rpm
